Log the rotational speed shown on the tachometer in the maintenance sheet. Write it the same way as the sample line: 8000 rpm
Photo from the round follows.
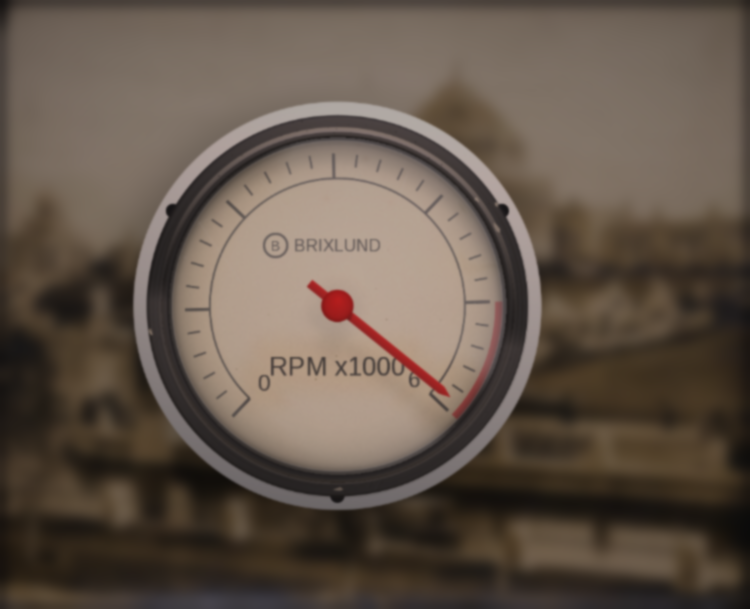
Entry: 5900 rpm
